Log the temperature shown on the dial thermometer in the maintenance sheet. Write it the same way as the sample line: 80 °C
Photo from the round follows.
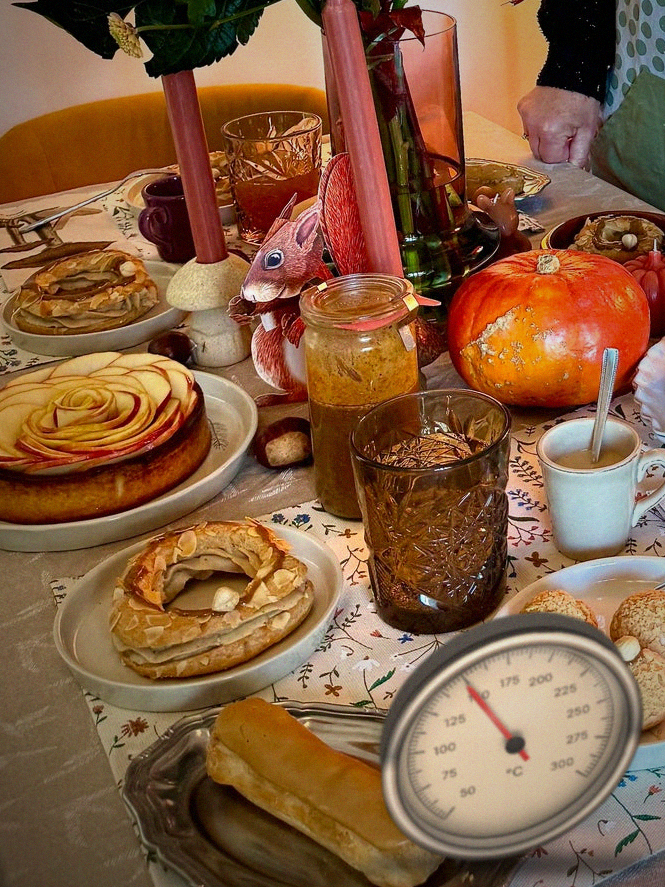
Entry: 150 °C
